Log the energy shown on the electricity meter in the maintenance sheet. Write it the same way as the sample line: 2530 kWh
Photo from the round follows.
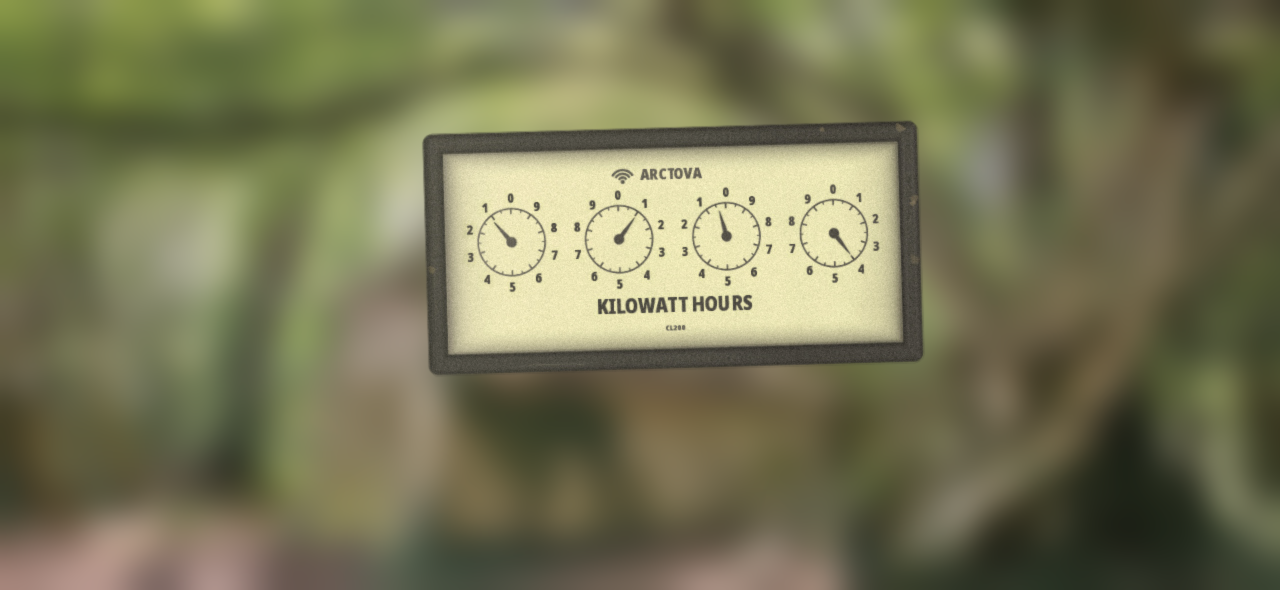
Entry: 1104 kWh
